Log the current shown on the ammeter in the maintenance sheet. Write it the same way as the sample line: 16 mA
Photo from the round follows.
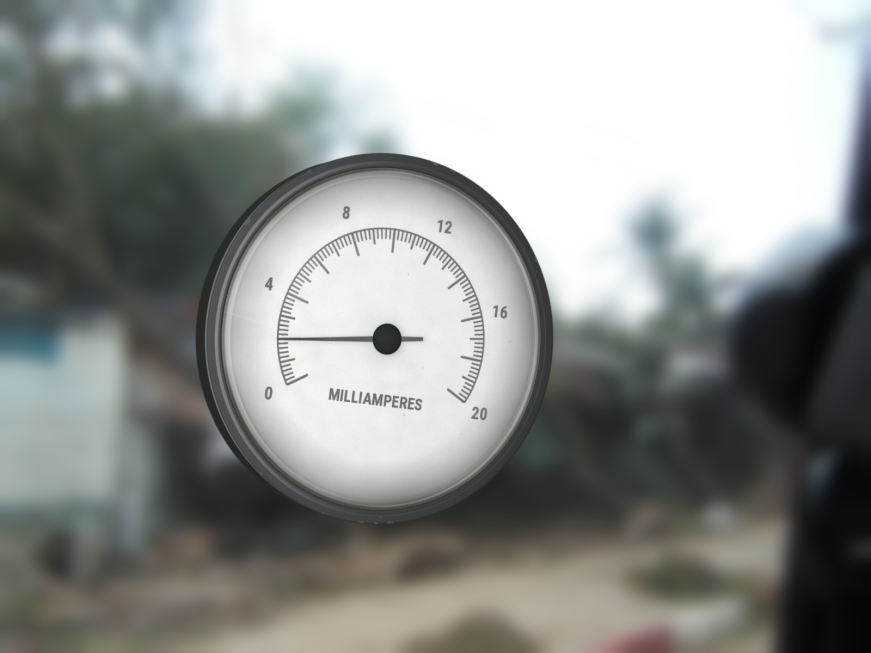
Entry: 2 mA
